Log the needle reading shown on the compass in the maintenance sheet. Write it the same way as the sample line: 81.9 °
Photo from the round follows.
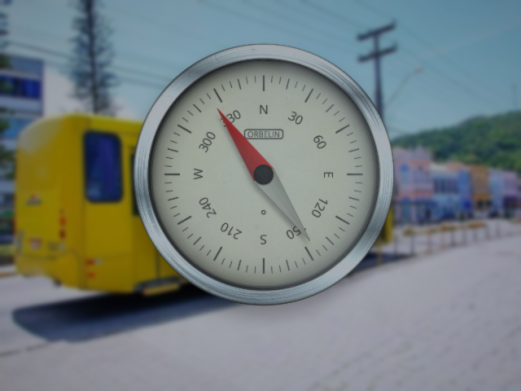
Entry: 325 °
